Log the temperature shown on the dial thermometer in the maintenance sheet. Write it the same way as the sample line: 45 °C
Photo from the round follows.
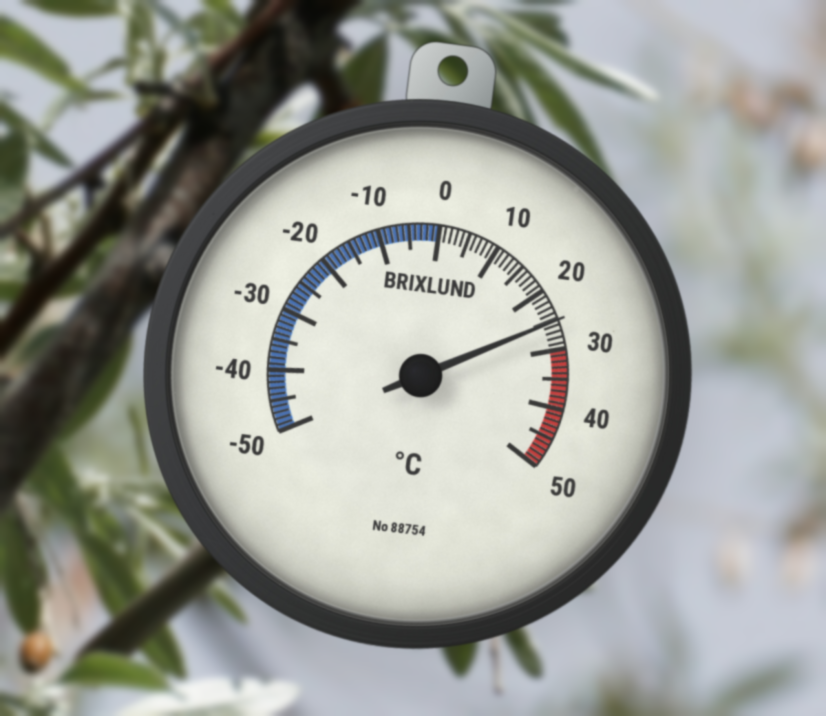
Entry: 25 °C
